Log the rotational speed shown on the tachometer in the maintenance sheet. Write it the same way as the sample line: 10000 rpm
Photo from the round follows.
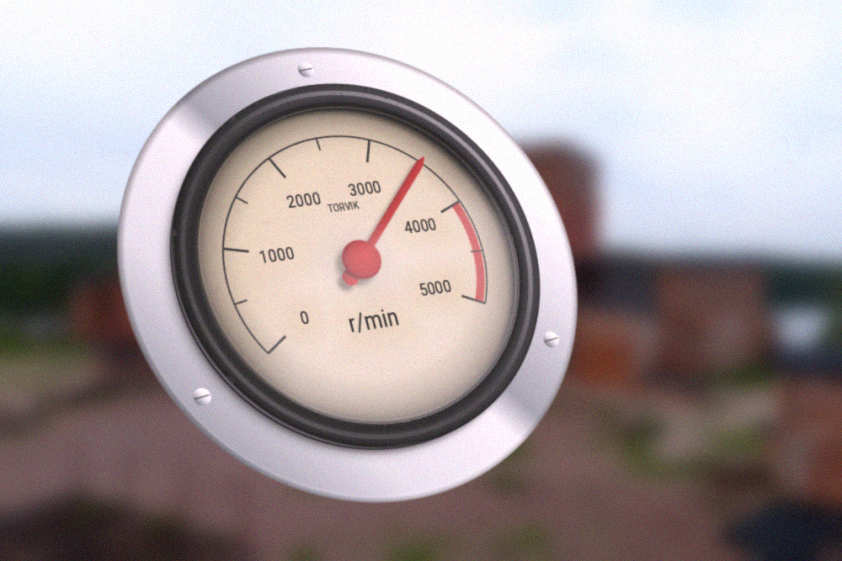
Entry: 3500 rpm
